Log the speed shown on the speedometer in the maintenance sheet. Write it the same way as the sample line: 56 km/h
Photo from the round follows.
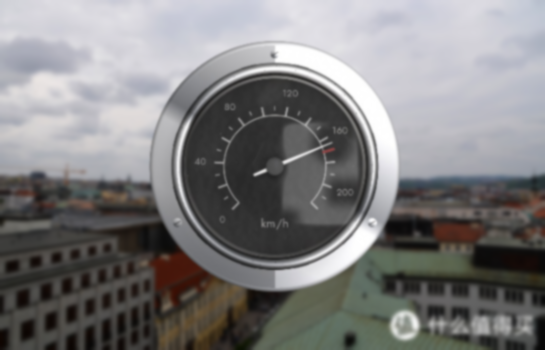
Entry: 165 km/h
